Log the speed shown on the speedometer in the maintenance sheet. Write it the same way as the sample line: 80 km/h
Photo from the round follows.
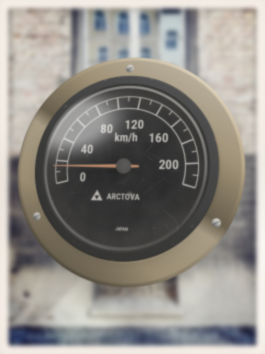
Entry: 15 km/h
